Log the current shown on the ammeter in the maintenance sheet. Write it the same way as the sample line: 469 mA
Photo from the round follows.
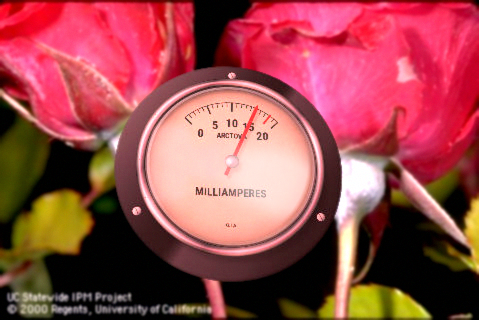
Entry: 15 mA
